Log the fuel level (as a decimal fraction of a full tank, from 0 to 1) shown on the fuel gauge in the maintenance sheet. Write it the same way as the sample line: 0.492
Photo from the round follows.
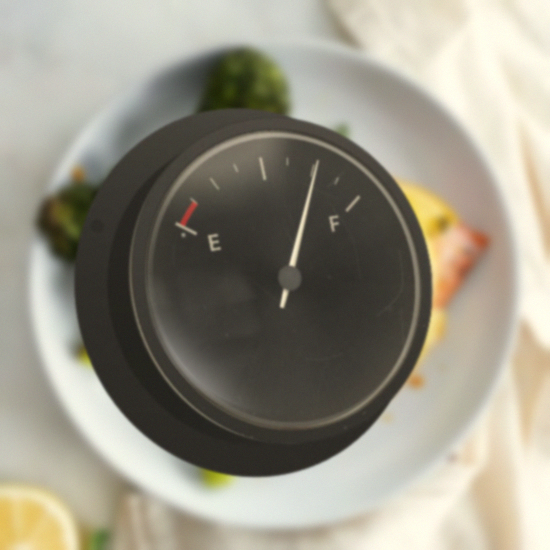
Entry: 0.75
